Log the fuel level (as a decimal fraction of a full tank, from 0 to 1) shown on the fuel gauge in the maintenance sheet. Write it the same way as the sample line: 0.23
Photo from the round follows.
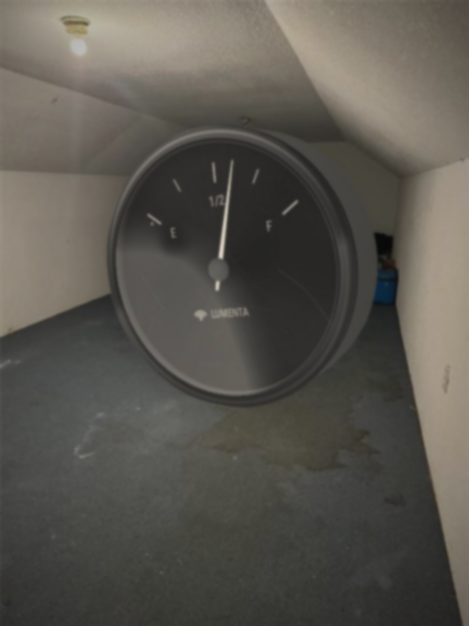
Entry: 0.625
